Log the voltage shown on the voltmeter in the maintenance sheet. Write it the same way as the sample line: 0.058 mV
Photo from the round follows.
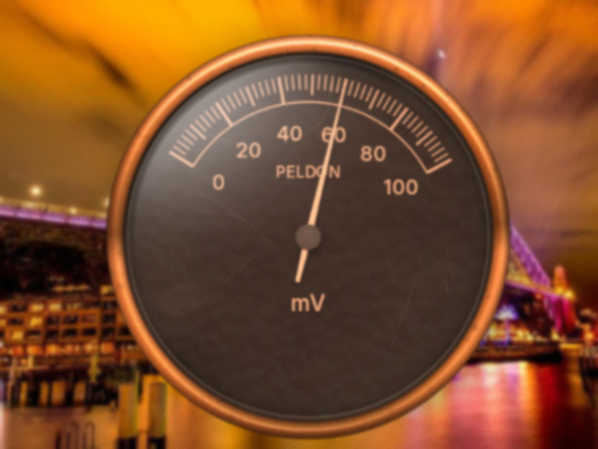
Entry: 60 mV
